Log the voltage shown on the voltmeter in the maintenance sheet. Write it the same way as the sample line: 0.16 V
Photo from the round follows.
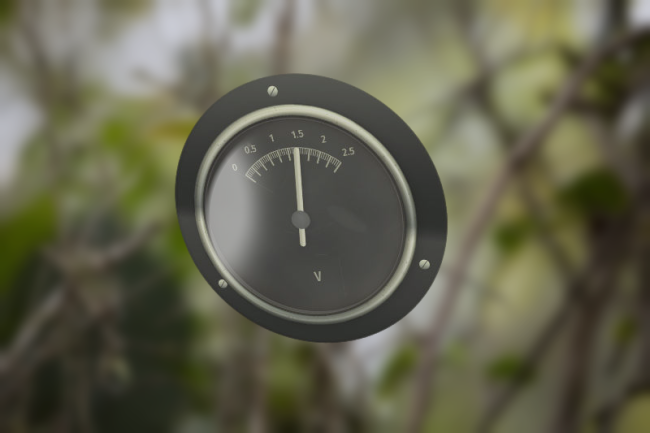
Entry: 1.5 V
